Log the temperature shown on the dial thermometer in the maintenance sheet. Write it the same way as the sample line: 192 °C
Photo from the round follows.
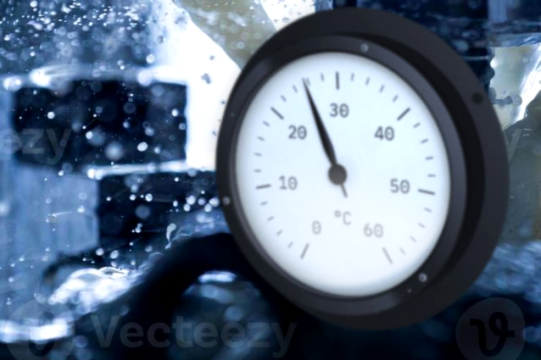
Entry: 26 °C
